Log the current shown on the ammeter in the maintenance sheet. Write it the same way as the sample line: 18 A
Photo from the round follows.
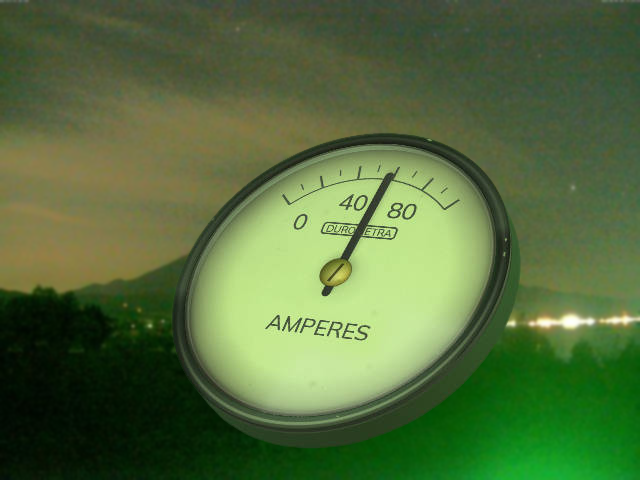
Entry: 60 A
